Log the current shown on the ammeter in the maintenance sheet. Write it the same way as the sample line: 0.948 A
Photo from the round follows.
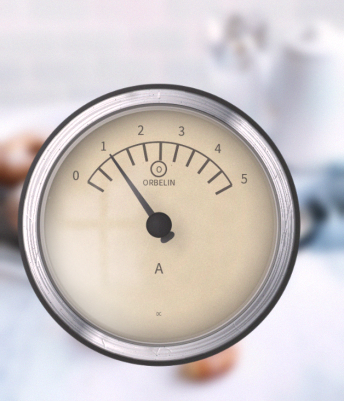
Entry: 1 A
